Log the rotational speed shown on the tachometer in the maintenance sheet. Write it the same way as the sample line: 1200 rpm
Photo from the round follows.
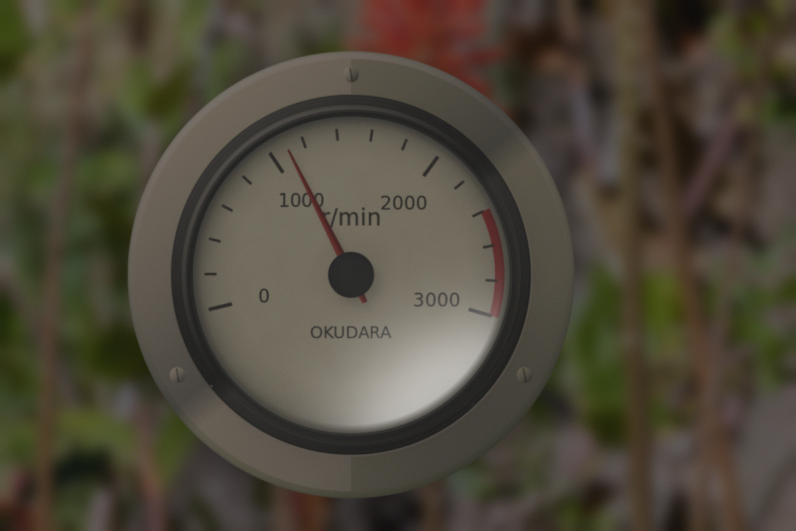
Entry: 1100 rpm
